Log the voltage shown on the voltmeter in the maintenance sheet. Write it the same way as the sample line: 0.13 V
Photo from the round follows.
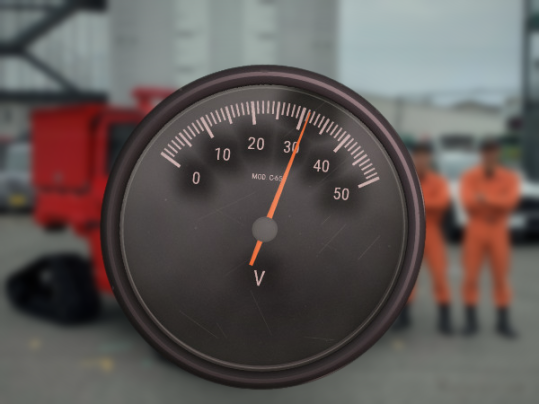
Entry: 31 V
